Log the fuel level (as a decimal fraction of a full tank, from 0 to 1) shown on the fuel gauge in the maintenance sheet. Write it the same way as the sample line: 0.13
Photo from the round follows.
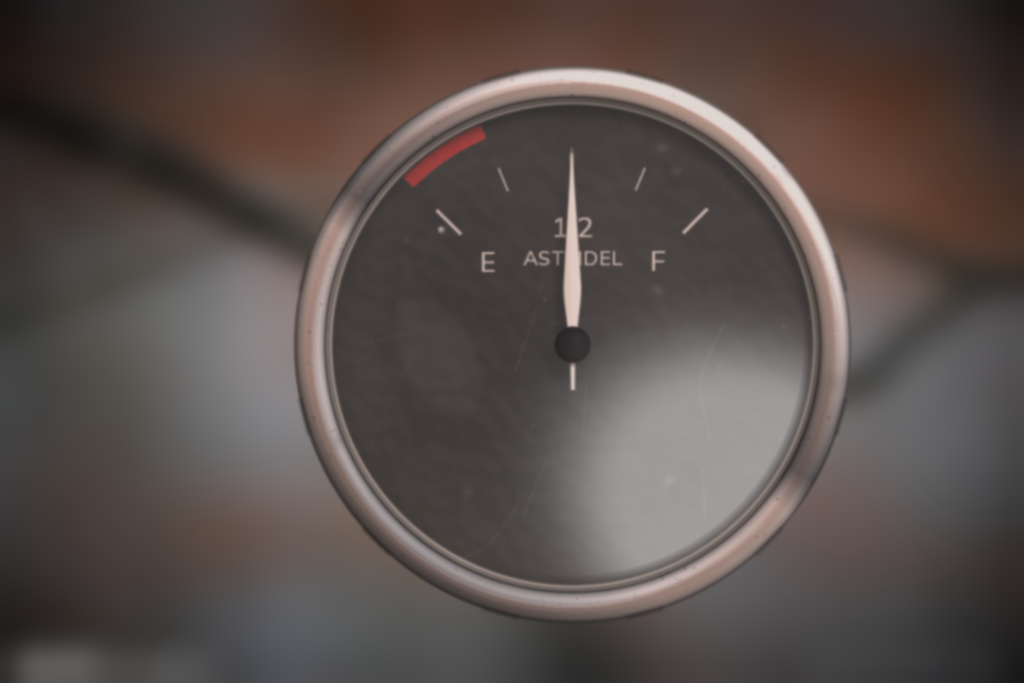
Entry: 0.5
